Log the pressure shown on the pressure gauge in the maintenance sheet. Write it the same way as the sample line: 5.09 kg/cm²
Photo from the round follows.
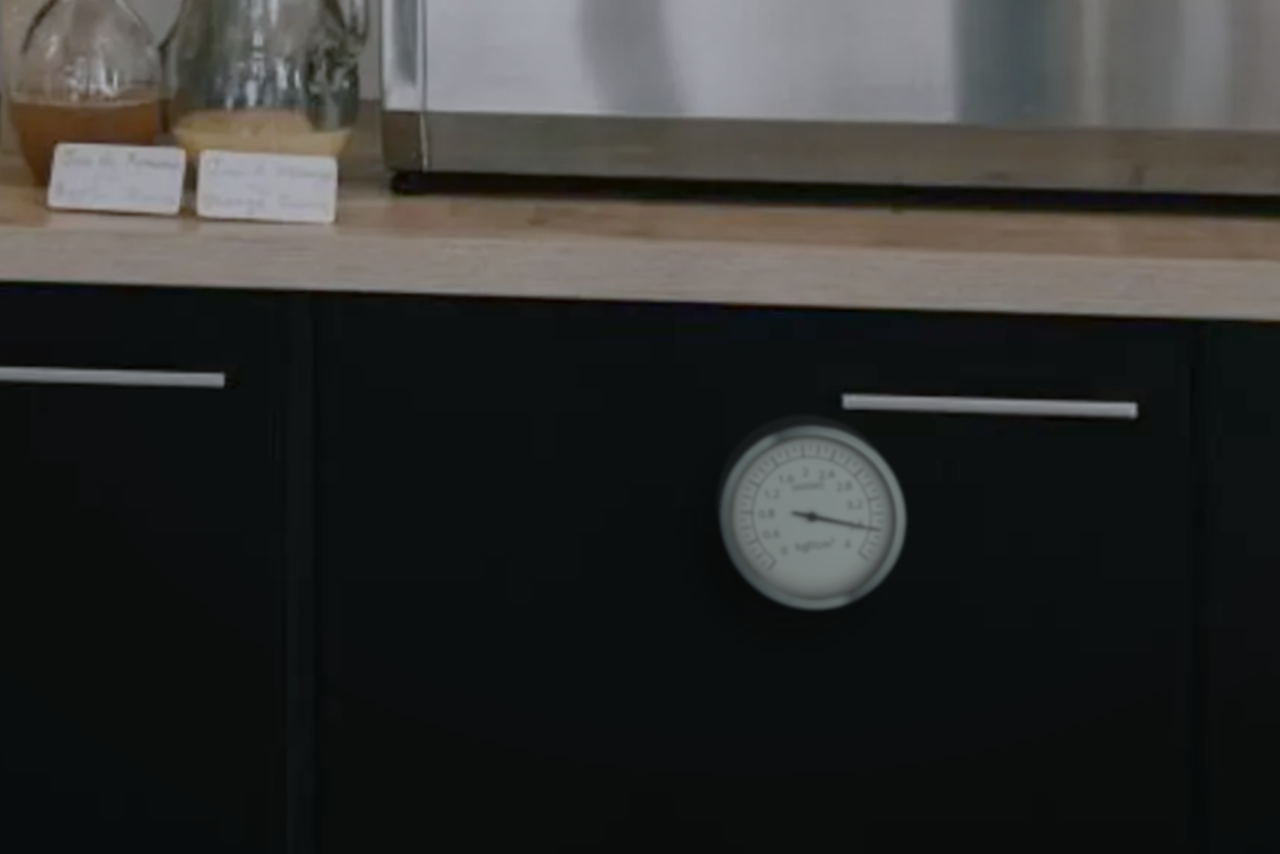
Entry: 3.6 kg/cm²
